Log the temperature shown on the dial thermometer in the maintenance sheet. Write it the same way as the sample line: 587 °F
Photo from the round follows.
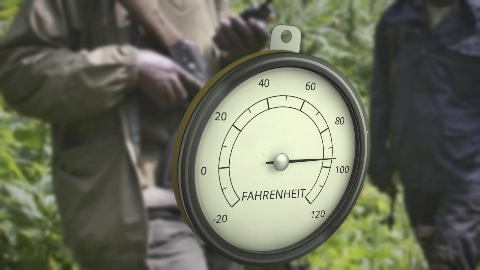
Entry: 95 °F
